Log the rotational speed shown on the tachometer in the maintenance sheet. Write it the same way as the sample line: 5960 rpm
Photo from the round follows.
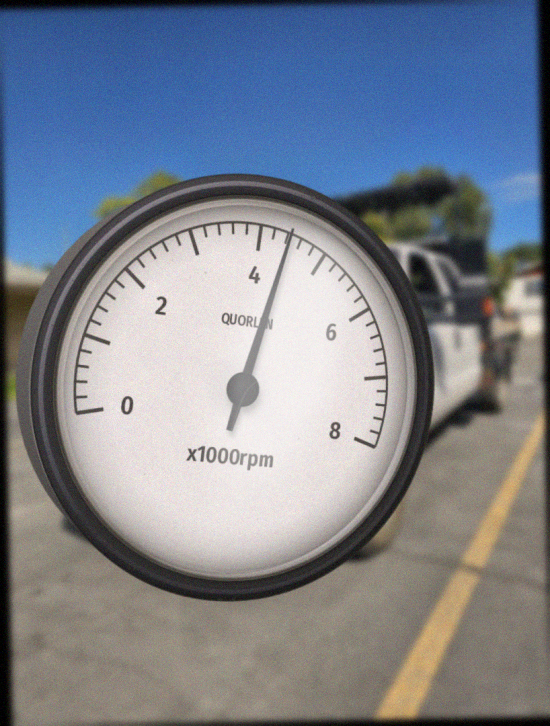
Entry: 4400 rpm
